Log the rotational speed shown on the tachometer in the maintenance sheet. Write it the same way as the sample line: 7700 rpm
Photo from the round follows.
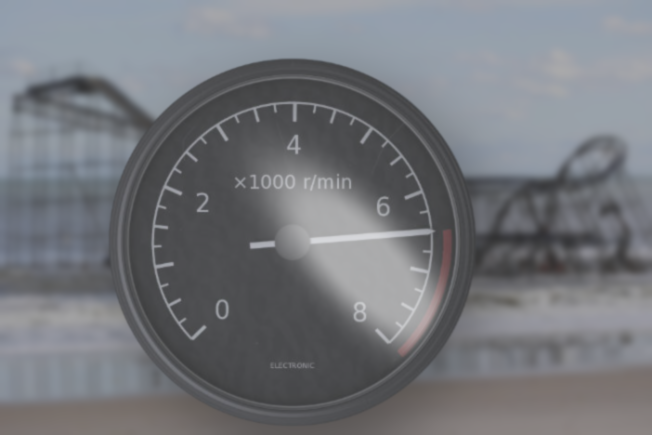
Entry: 6500 rpm
